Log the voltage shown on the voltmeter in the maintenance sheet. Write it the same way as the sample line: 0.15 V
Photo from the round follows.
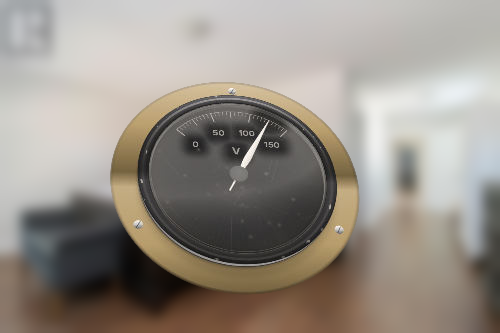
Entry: 125 V
